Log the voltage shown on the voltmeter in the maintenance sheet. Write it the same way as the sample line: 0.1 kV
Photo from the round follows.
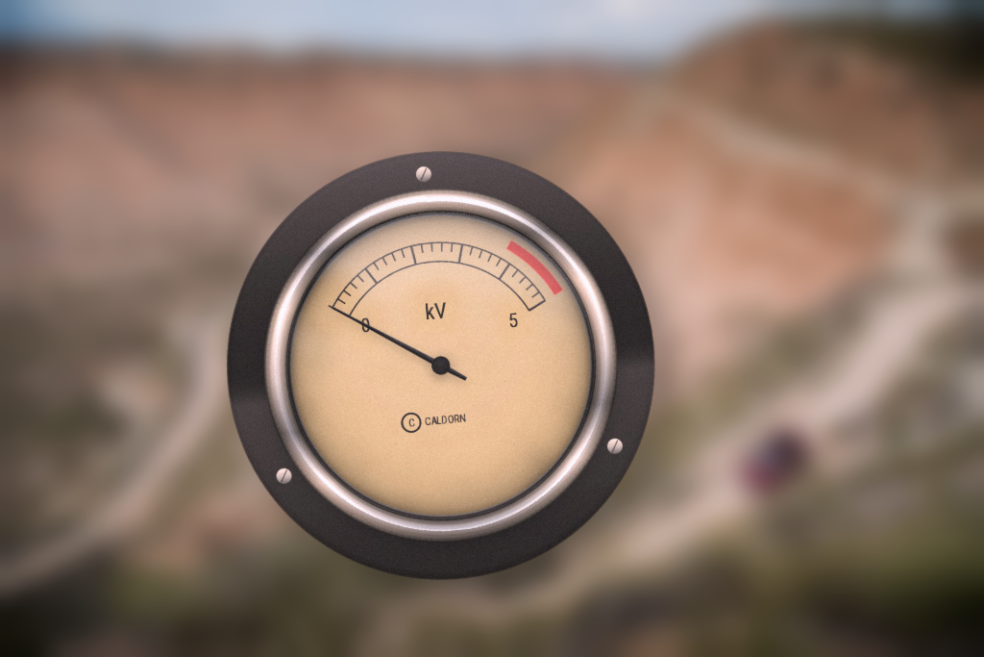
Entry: 0 kV
